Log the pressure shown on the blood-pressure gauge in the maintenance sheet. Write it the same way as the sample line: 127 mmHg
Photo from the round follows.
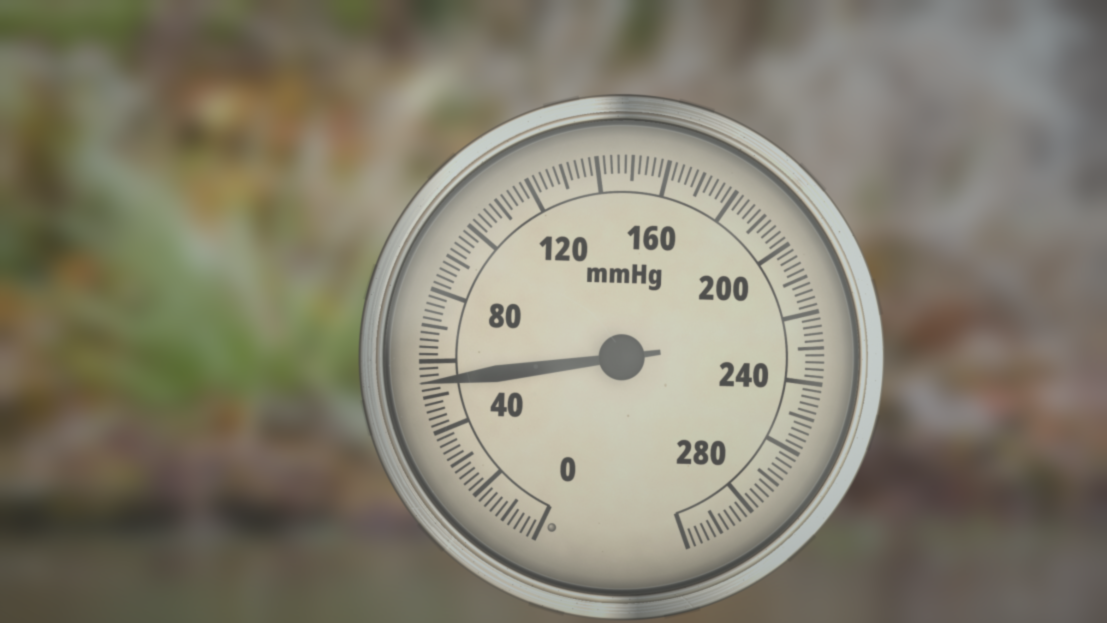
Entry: 54 mmHg
